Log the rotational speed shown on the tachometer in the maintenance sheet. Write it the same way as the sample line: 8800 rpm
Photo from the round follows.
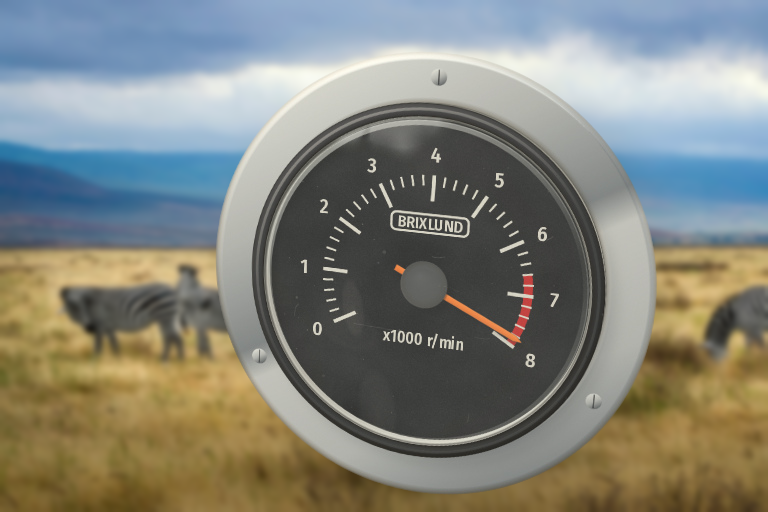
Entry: 7800 rpm
